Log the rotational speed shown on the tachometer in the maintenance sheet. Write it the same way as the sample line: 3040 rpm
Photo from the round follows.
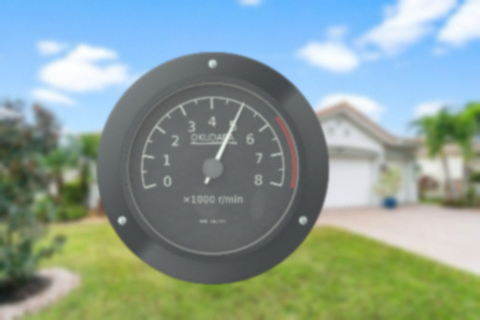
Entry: 5000 rpm
